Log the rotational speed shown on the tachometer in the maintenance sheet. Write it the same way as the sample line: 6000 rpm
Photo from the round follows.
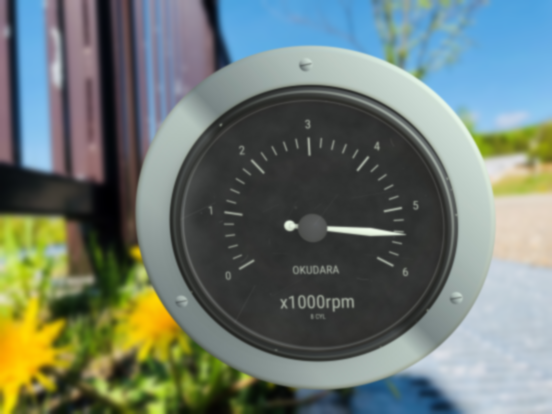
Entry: 5400 rpm
